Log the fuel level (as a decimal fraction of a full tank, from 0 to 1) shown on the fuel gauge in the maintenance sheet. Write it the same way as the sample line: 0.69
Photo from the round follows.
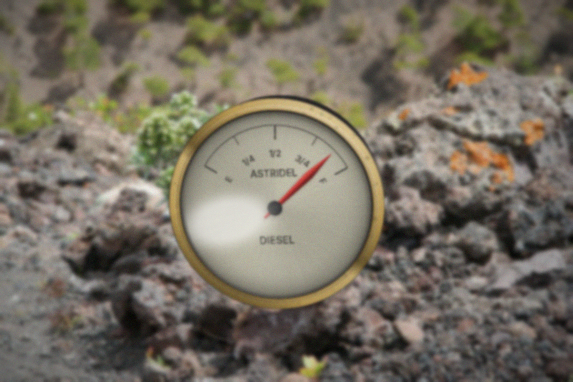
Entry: 0.875
